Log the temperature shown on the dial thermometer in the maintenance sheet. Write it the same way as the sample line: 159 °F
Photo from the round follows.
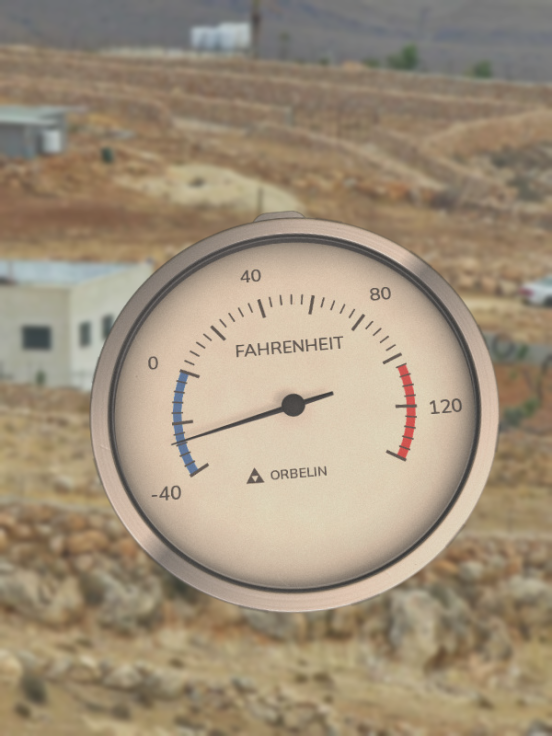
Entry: -28 °F
